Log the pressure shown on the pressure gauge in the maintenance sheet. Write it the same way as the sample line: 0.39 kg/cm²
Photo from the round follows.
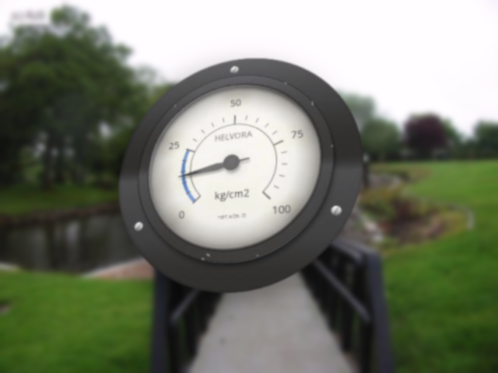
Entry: 12.5 kg/cm²
